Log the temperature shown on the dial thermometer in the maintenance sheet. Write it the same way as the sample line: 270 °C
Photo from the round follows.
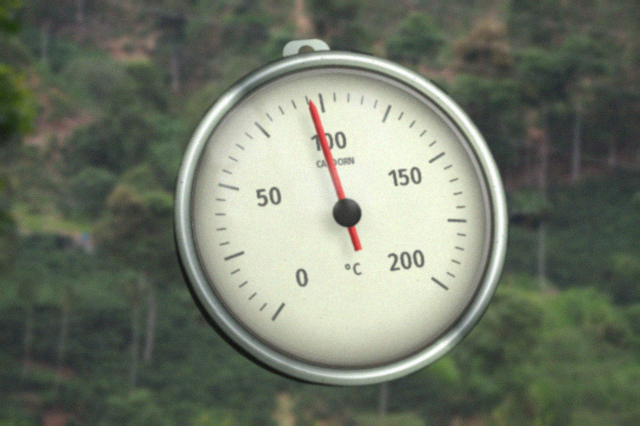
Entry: 95 °C
